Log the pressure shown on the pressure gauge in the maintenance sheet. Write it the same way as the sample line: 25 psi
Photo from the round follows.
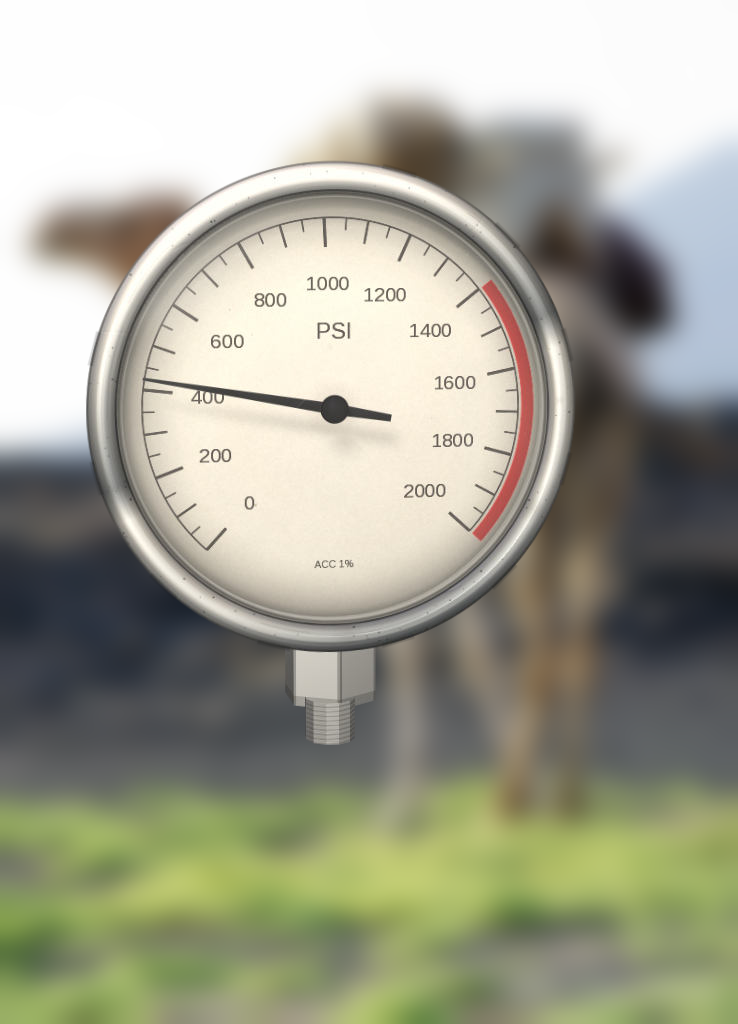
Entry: 425 psi
